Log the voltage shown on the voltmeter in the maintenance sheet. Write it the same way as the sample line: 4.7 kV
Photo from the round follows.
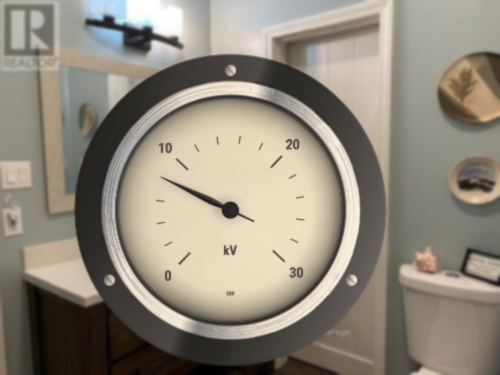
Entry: 8 kV
